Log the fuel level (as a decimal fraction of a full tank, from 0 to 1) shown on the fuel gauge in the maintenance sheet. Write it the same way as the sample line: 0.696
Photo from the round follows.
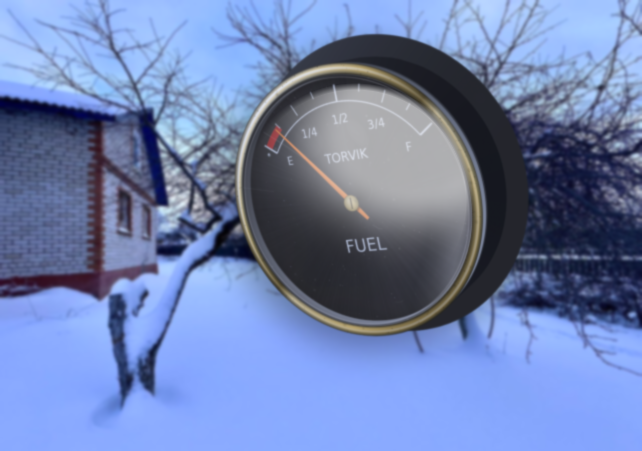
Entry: 0.125
